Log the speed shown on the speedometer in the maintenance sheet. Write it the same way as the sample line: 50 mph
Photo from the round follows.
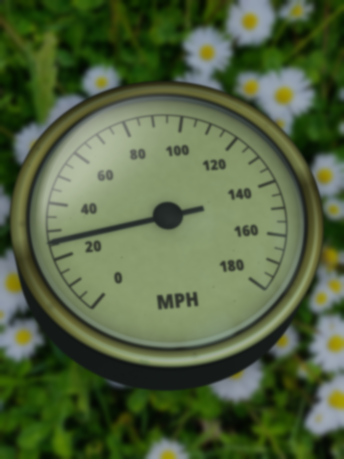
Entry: 25 mph
